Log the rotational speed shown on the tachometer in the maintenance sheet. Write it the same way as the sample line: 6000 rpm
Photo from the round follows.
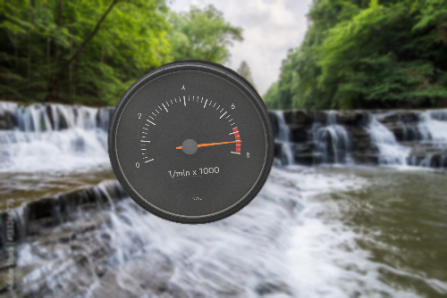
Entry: 7400 rpm
